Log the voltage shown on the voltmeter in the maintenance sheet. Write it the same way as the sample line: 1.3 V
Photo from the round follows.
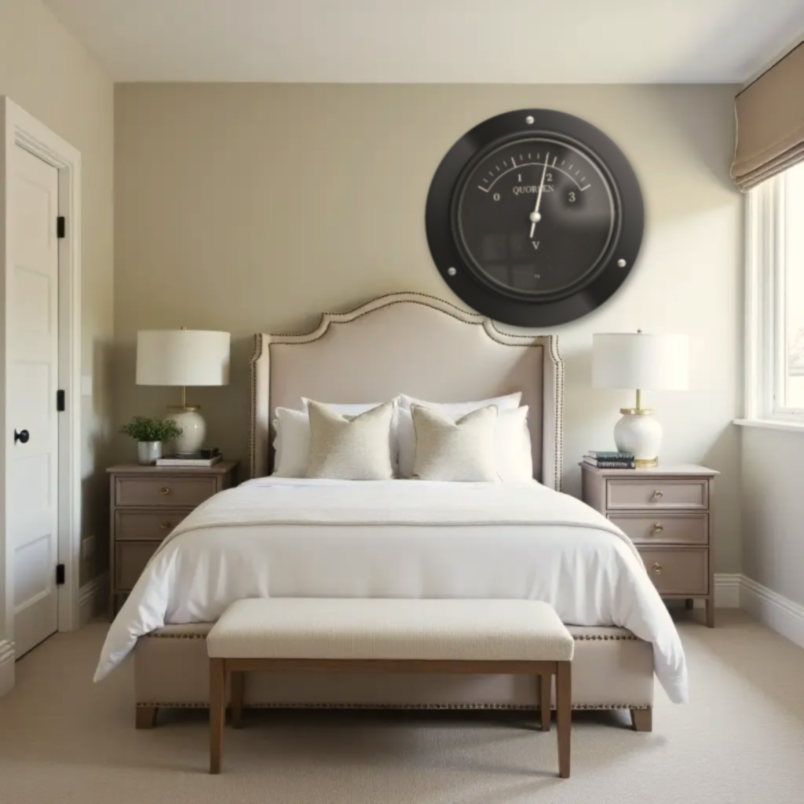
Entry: 1.8 V
